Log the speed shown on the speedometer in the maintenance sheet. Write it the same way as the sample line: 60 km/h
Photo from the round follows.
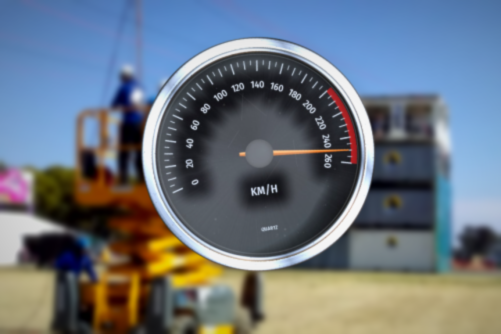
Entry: 250 km/h
